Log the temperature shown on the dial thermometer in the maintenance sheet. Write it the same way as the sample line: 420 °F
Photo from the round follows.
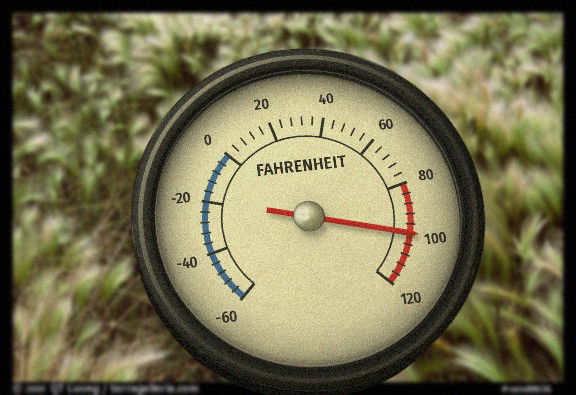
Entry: 100 °F
